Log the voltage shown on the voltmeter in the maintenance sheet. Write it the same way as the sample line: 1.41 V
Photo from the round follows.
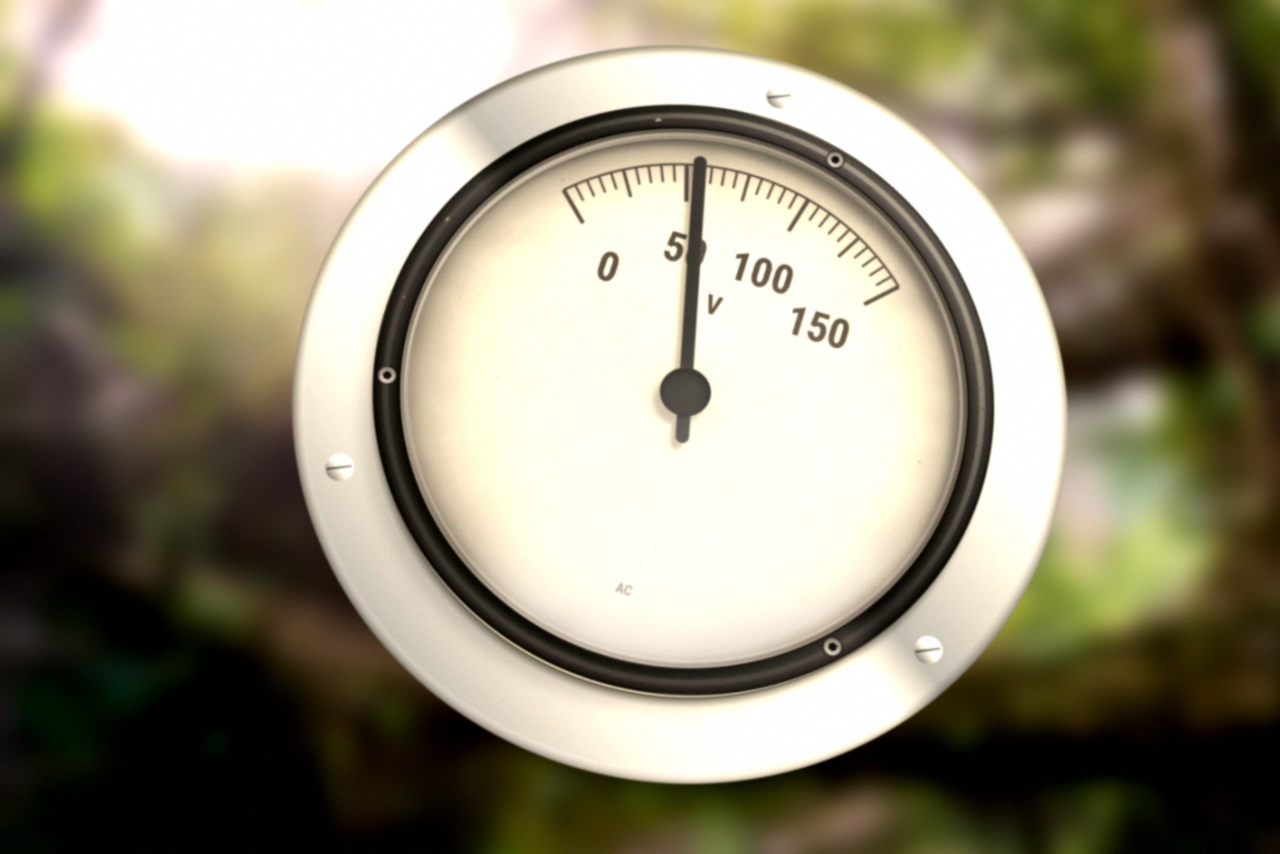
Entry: 55 V
